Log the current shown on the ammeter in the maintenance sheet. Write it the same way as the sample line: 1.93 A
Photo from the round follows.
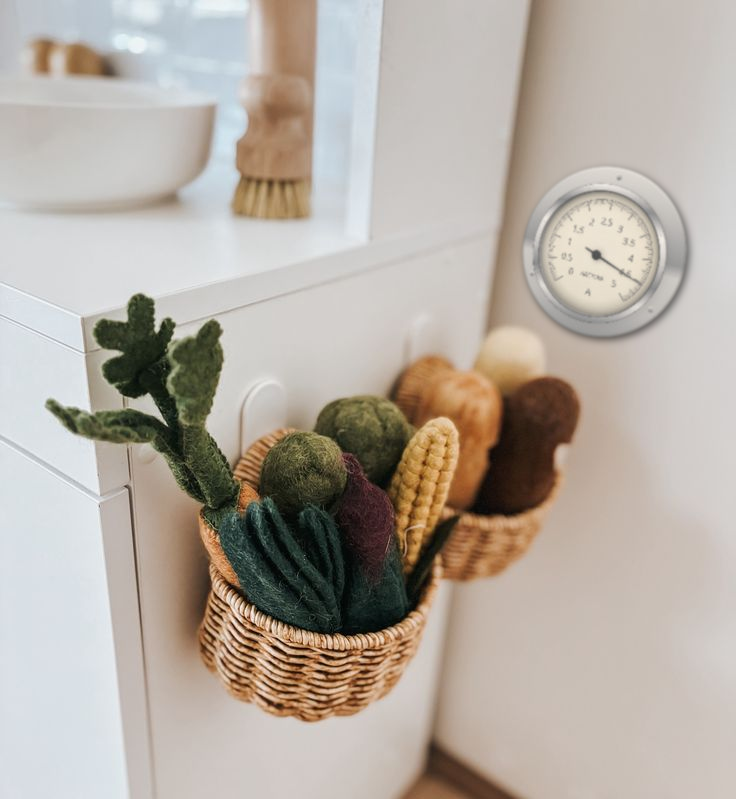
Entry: 4.5 A
